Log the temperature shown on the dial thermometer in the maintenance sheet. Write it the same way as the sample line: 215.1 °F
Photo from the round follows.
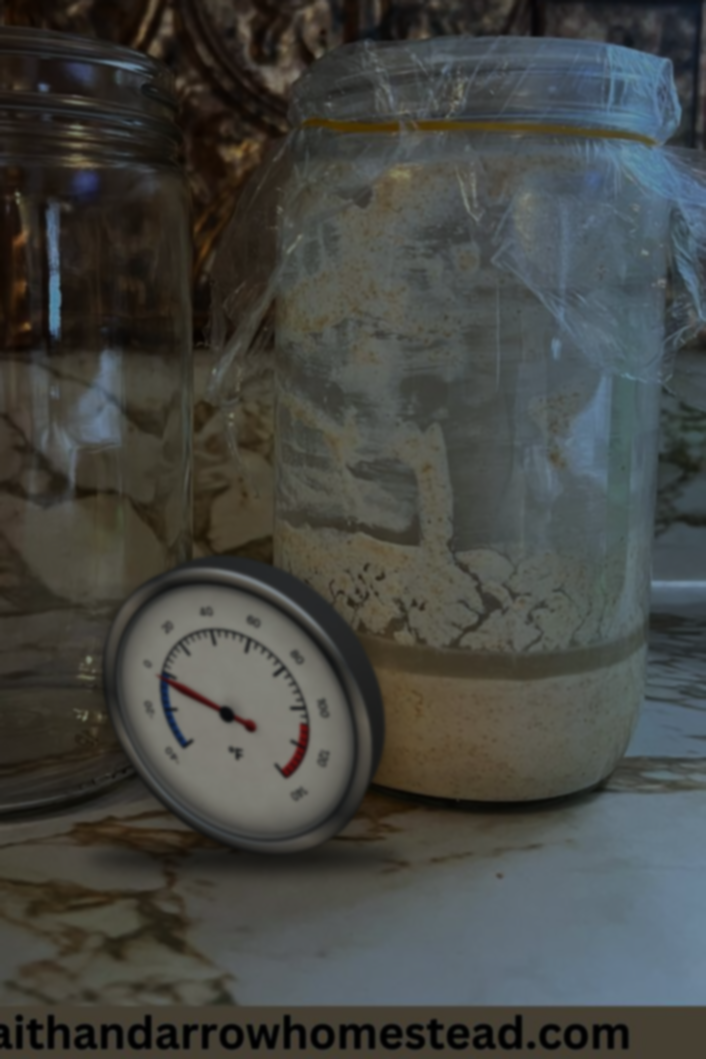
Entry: 0 °F
